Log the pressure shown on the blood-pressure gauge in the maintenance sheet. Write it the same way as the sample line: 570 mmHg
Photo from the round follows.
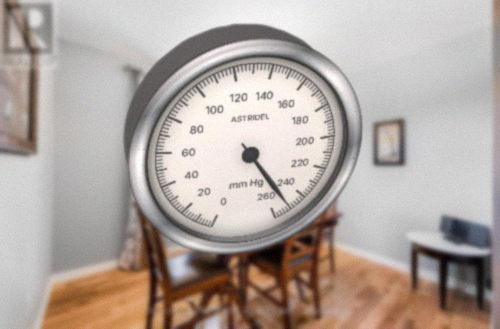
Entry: 250 mmHg
